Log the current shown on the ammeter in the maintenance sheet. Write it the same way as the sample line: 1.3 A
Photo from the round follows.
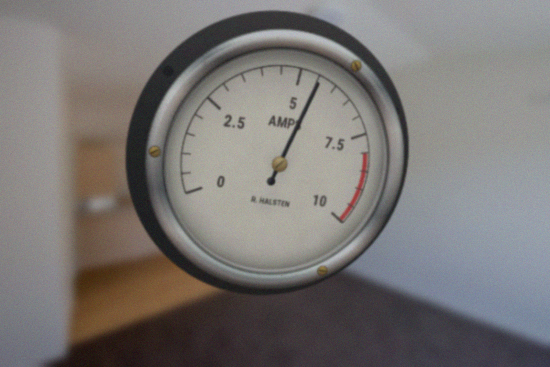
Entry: 5.5 A
